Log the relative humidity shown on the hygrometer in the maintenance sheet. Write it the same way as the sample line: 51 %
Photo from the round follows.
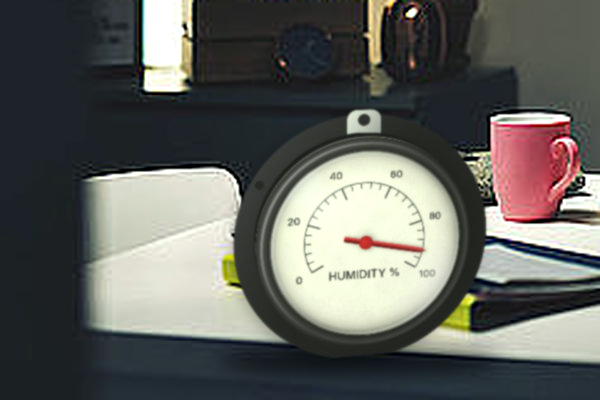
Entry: 92 %
